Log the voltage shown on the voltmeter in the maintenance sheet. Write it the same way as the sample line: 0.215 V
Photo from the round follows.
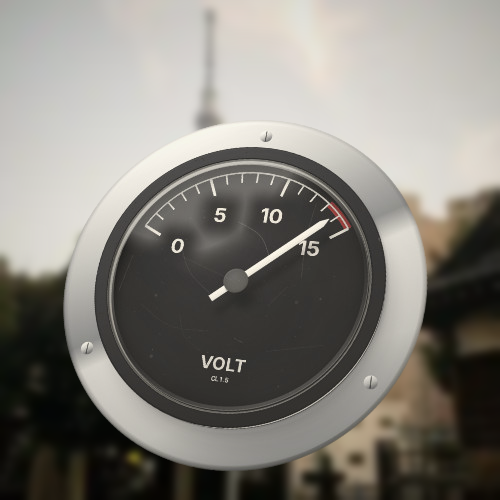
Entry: 14 V
